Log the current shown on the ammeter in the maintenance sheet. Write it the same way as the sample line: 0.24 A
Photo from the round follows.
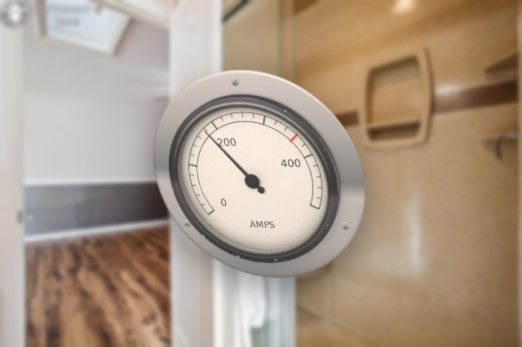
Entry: 180 A
